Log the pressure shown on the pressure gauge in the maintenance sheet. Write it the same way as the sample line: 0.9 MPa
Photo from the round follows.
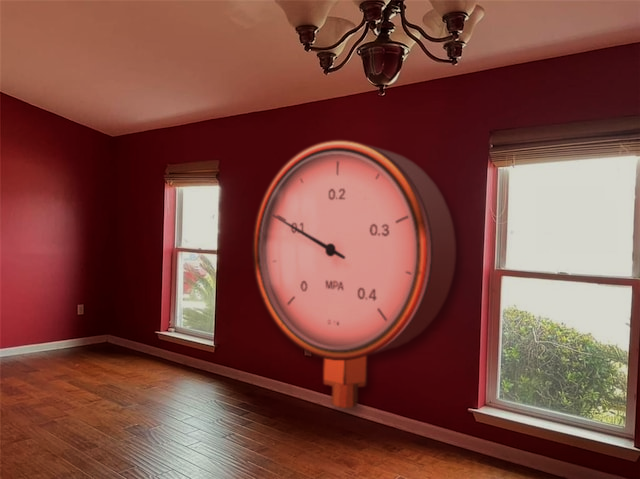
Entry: 0.1 MPa
